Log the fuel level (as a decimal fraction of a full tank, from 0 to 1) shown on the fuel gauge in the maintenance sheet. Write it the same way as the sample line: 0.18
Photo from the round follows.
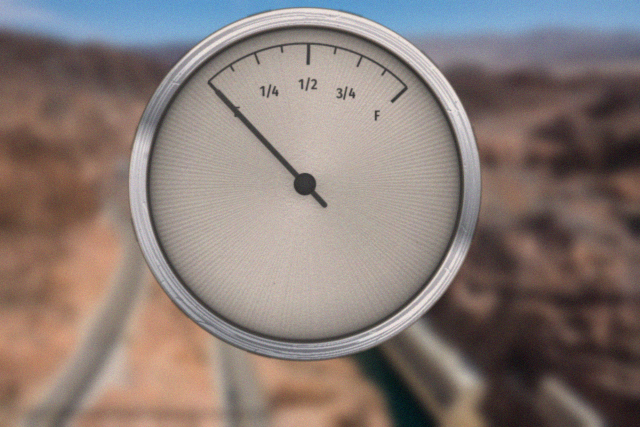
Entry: 0
